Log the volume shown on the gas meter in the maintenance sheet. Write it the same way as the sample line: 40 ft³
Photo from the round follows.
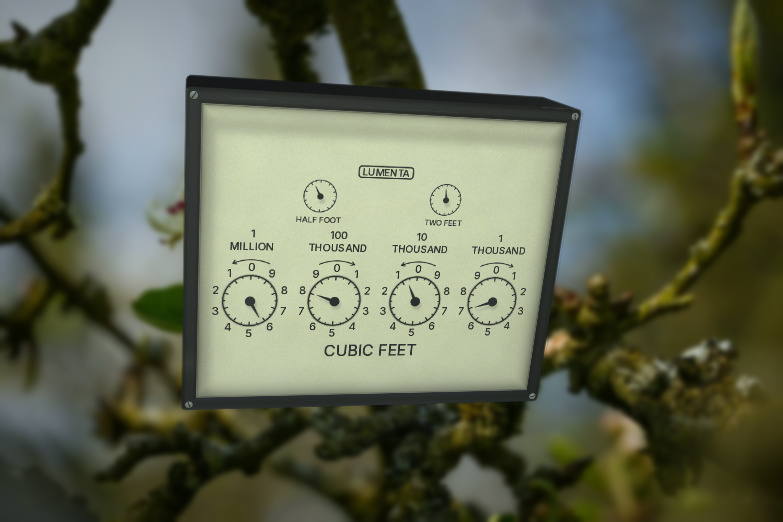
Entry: 580700 ft³
